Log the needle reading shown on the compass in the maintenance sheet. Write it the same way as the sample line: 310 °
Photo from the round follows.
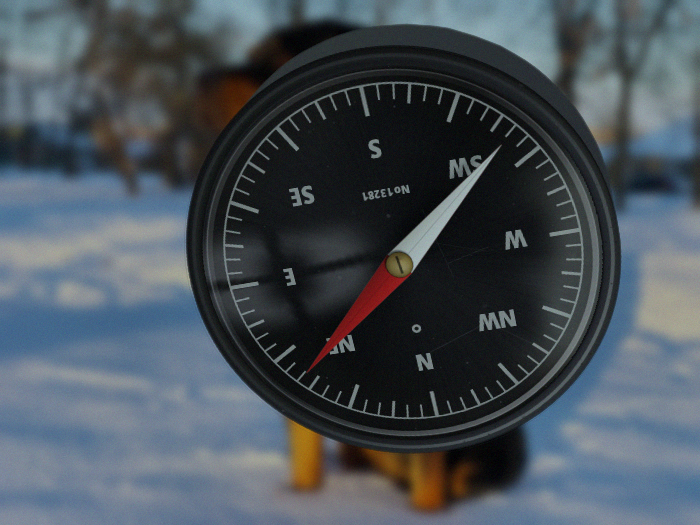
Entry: 50 °
